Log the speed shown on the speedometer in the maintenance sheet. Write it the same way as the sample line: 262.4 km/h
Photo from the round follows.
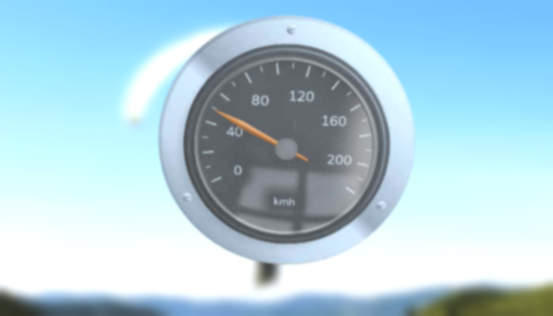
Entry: 50 km/h
